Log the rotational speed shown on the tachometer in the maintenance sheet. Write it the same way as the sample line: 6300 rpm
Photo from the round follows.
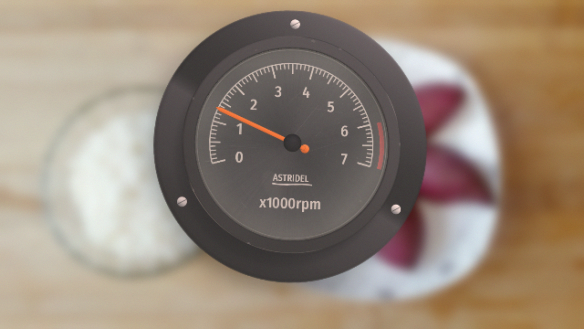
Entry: 1300 rpm
